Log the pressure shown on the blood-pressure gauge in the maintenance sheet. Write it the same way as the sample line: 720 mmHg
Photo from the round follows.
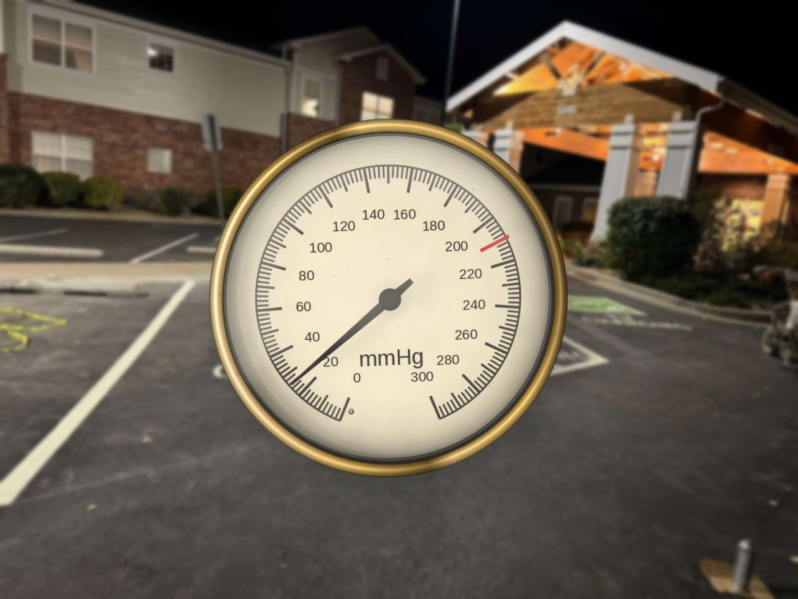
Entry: 26 mmHg
